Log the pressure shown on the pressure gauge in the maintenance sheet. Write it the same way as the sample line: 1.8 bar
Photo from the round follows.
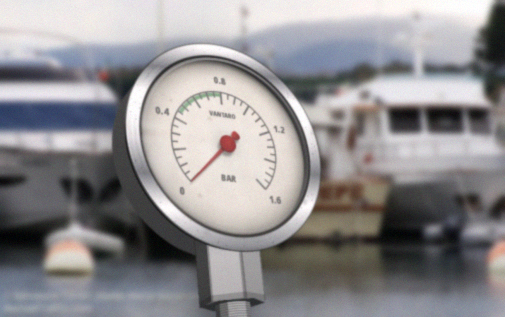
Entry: 0 bar
